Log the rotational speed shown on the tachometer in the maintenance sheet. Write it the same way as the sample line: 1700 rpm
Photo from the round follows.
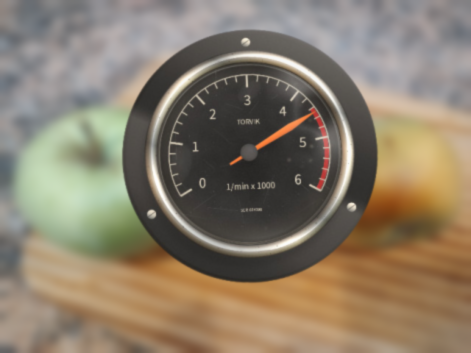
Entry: 4500 rpm
